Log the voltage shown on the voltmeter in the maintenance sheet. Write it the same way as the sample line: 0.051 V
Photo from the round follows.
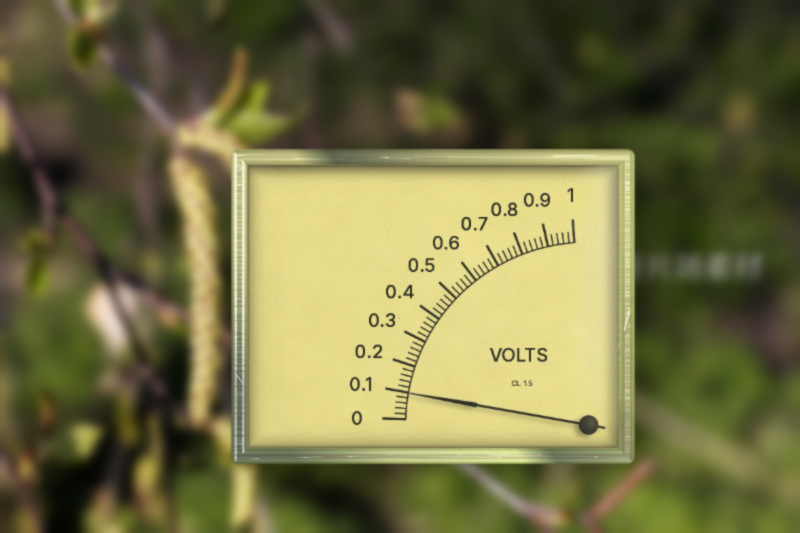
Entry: 0.1 V
